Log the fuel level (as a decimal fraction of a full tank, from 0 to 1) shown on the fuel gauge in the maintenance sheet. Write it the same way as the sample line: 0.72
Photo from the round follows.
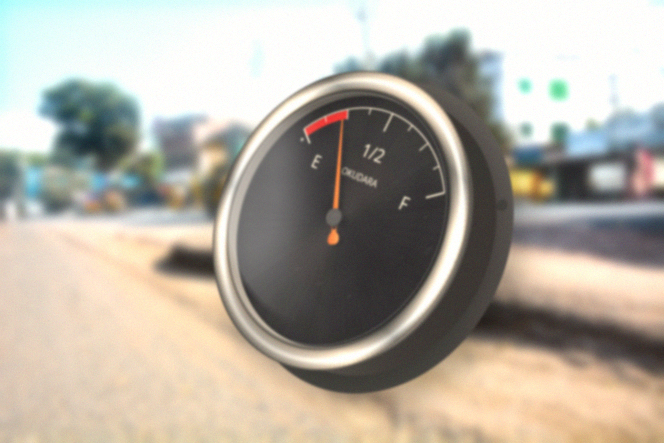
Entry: 0.25
